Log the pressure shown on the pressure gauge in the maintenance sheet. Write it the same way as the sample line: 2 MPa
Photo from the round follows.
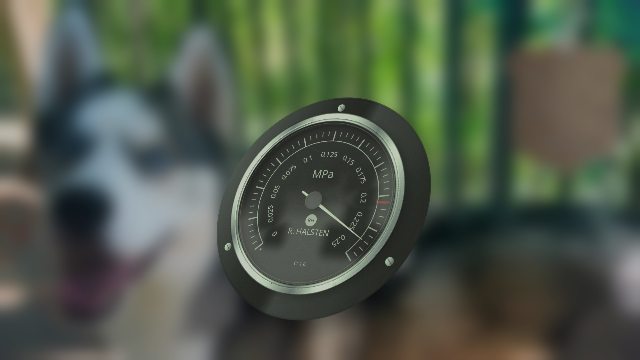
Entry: 0.235 MPa
